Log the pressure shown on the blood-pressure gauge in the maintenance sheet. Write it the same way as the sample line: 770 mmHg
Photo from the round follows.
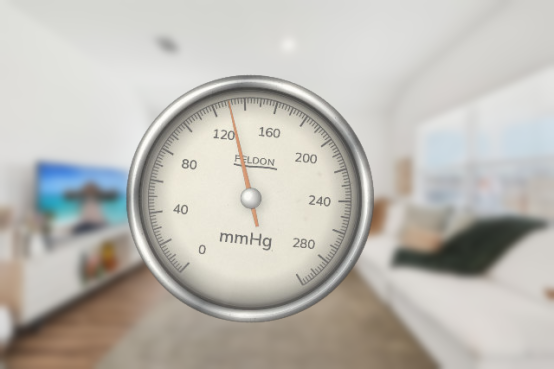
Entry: 130 mmHg
